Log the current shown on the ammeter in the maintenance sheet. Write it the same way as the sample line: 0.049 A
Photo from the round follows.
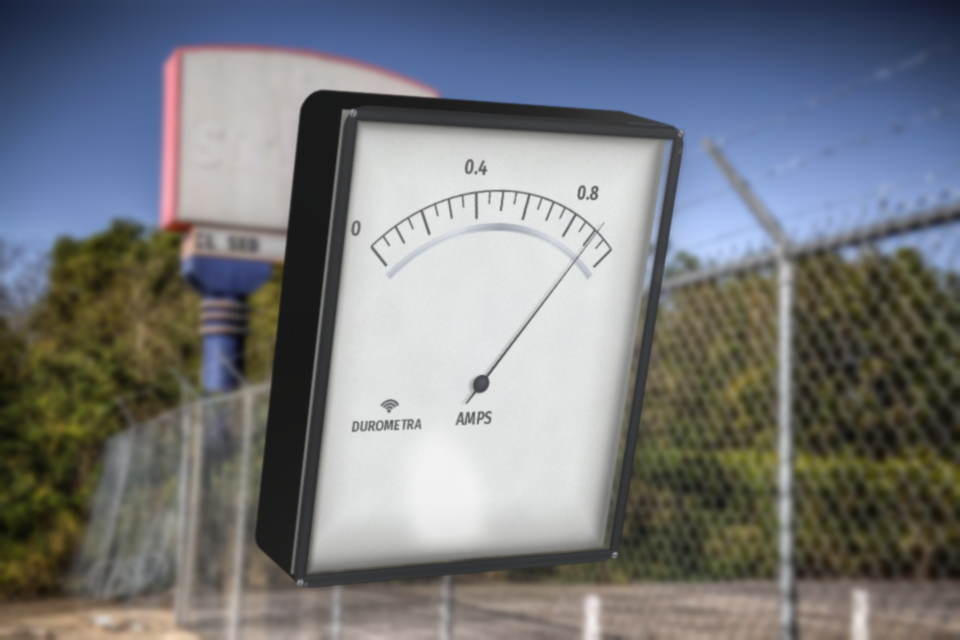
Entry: 0.9 A
